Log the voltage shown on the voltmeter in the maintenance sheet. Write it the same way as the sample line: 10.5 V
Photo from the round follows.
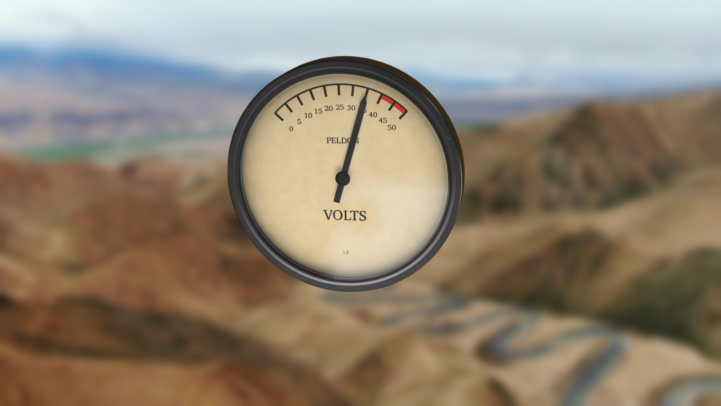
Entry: 35 V
